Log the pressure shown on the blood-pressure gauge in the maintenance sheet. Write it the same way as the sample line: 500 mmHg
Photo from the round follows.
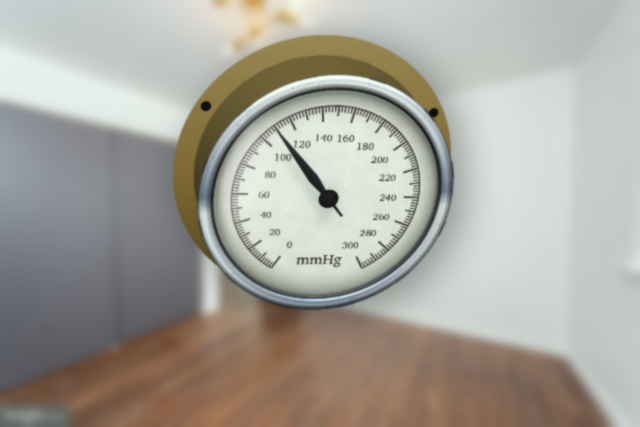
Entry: 110 mmHg
